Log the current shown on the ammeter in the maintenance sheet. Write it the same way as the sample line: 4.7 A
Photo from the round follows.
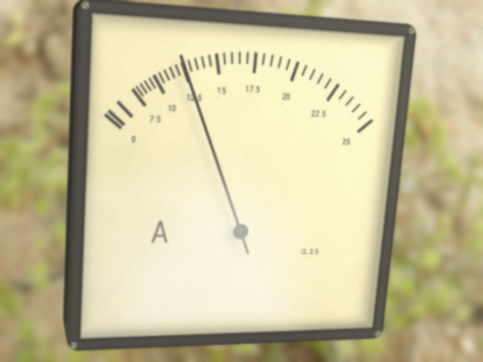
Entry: 12.5 A
